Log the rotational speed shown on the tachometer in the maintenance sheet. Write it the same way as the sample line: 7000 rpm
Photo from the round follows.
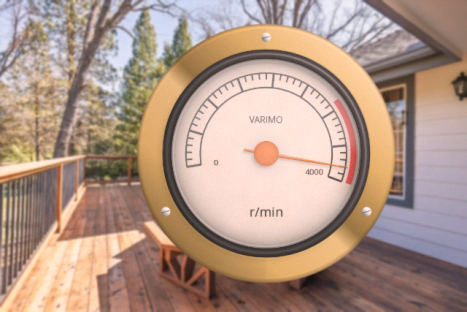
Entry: 3800 rpm
